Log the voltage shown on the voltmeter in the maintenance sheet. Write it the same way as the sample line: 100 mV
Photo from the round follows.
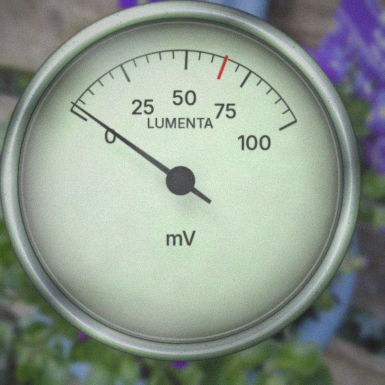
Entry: 2.5 mV
